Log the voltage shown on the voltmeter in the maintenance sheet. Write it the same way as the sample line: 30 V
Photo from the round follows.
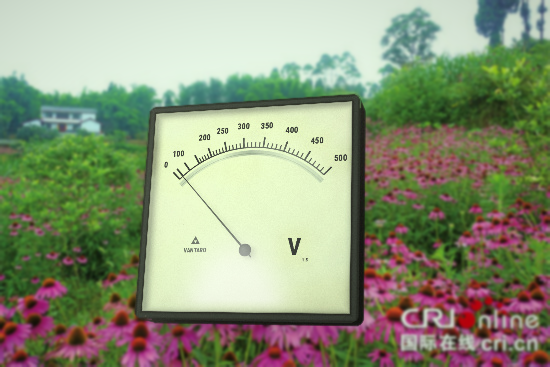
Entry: 50 V
